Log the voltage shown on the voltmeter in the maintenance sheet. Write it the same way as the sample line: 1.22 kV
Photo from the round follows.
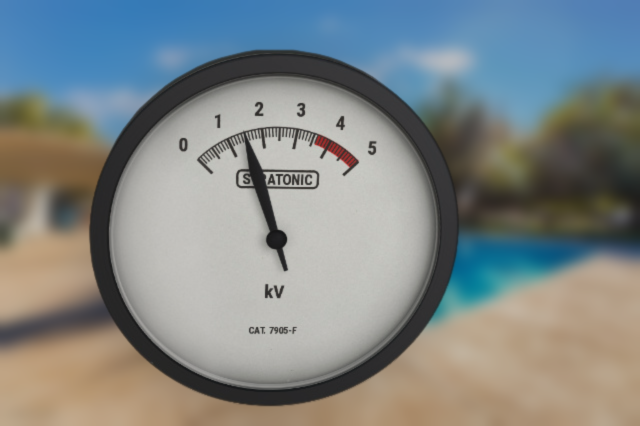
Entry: 1.5 kV
